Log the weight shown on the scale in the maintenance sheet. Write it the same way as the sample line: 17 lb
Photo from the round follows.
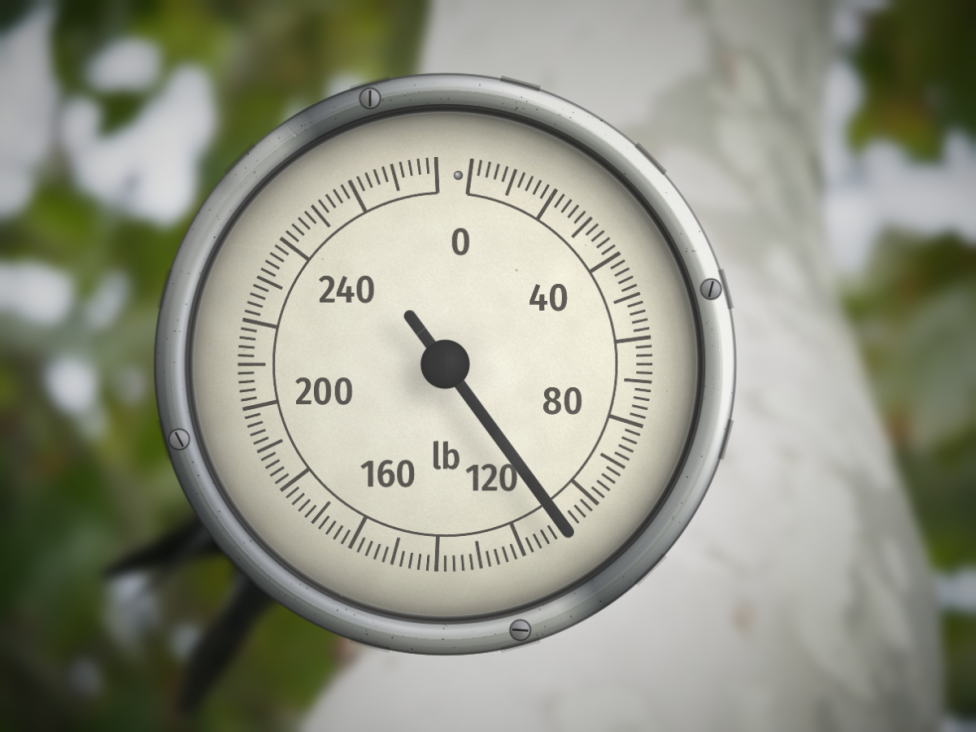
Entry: 109 lb
